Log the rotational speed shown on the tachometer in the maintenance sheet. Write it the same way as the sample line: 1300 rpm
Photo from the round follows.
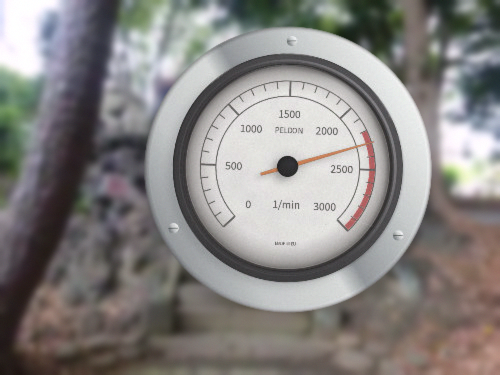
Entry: 2300 rpm
